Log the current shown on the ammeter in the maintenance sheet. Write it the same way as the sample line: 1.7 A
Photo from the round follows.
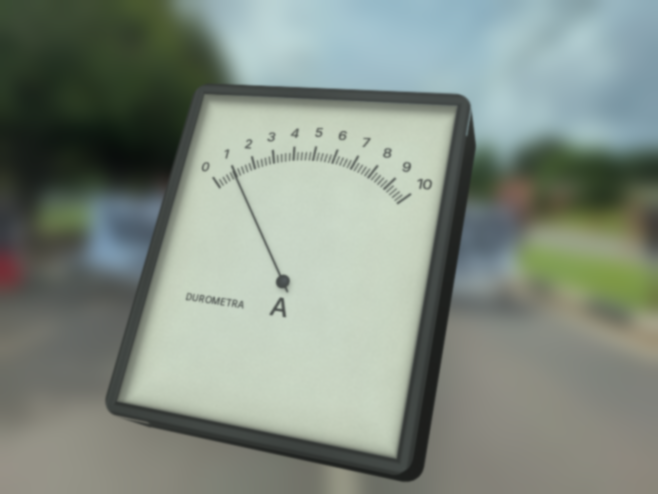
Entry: 1 A
